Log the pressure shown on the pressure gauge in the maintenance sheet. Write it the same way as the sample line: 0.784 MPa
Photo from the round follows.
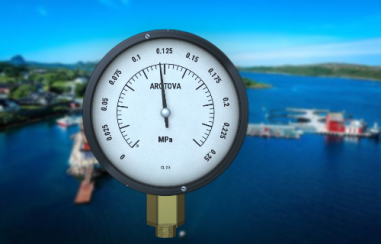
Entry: 0.12 MPa
